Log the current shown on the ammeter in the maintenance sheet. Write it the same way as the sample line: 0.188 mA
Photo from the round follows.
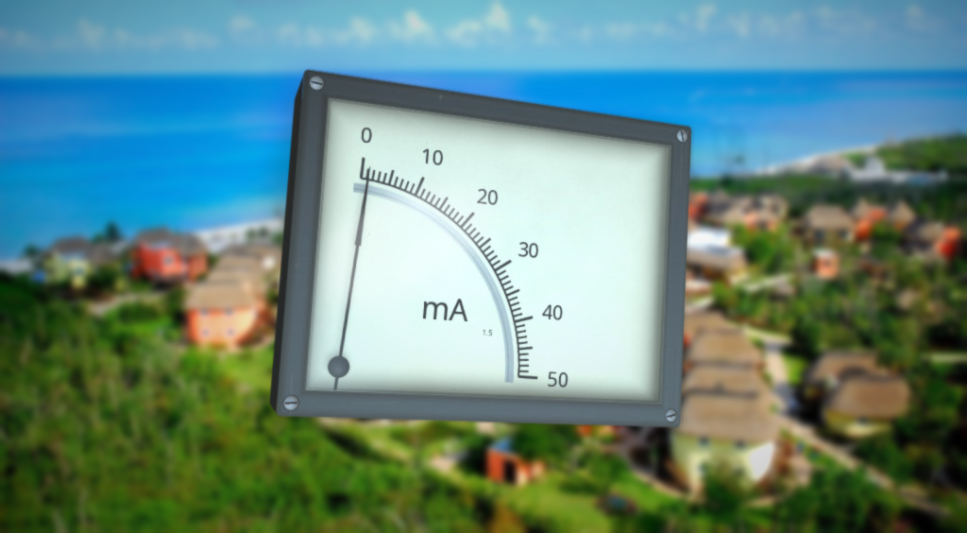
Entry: 1 mA
